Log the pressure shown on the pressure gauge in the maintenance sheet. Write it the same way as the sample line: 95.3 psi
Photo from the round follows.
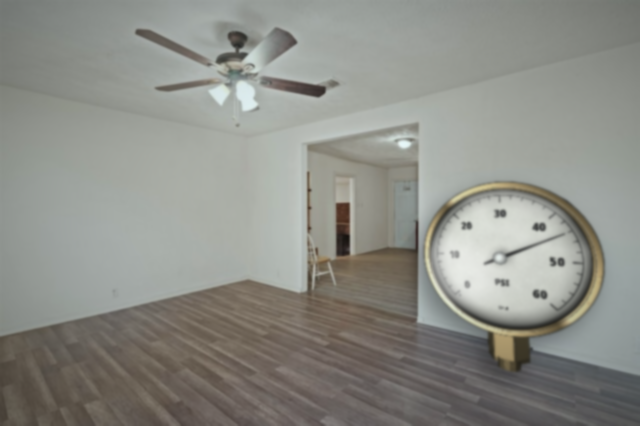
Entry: 44 psi
